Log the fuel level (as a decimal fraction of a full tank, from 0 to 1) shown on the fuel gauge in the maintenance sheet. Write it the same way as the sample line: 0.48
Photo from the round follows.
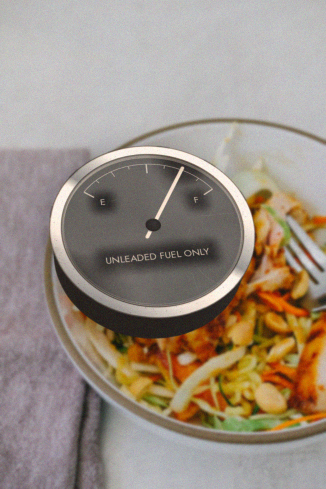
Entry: 0.75
